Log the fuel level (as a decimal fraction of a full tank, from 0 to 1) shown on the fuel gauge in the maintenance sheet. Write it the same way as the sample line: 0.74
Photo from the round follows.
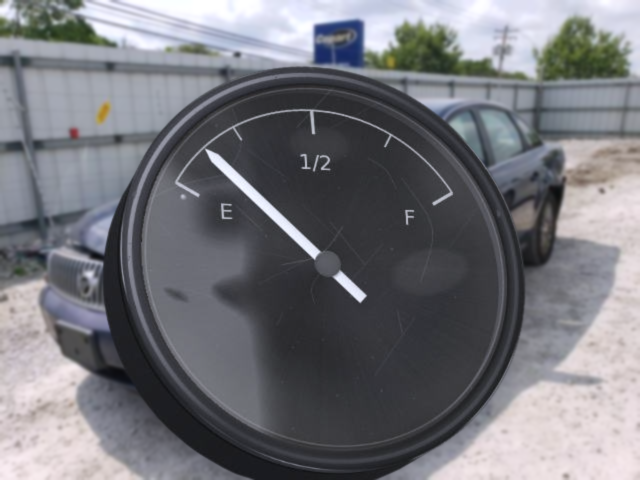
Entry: 0.125
